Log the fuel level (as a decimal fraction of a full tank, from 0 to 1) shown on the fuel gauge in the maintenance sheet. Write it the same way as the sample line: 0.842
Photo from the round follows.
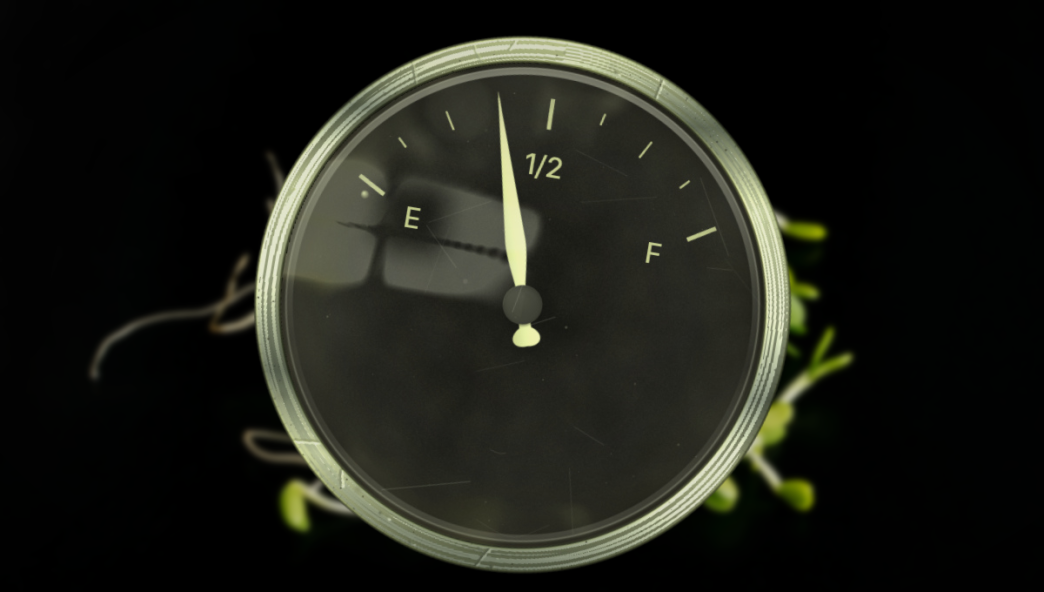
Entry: 0.375
